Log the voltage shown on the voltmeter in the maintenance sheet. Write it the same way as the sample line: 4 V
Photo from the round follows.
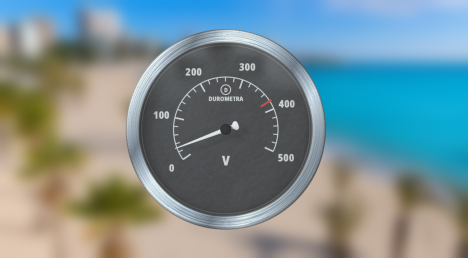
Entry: 30 V
